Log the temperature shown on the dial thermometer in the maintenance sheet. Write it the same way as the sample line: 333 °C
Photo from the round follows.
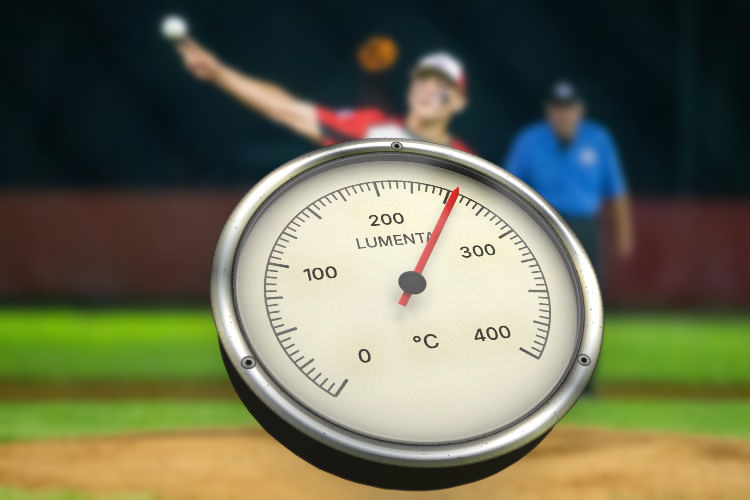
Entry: 255 °C
